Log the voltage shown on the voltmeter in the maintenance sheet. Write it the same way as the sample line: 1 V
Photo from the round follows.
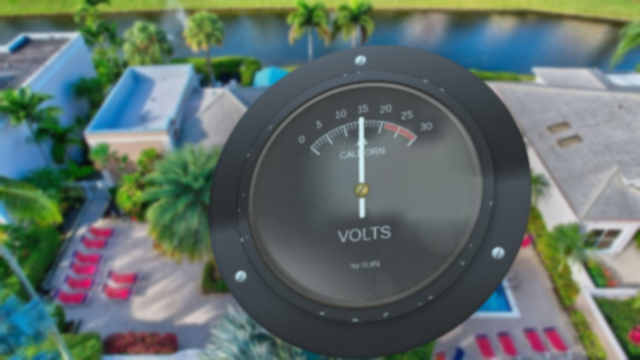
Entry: 15 V
